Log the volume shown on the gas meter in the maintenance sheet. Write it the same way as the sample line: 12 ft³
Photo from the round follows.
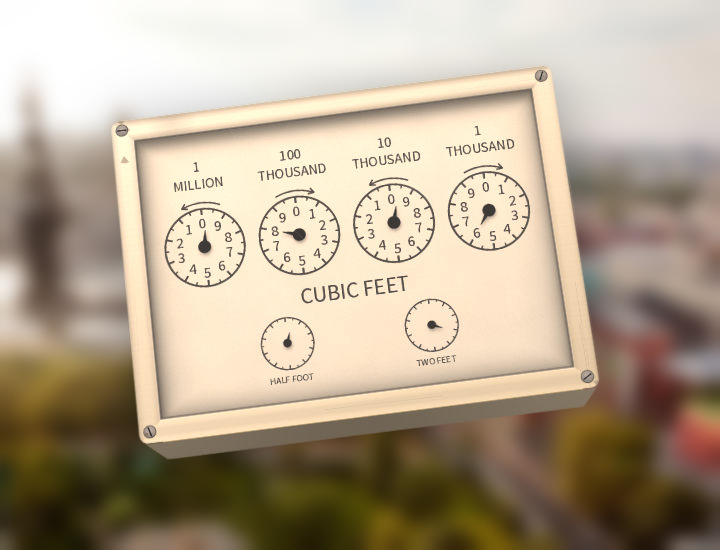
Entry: 979600 ft³
